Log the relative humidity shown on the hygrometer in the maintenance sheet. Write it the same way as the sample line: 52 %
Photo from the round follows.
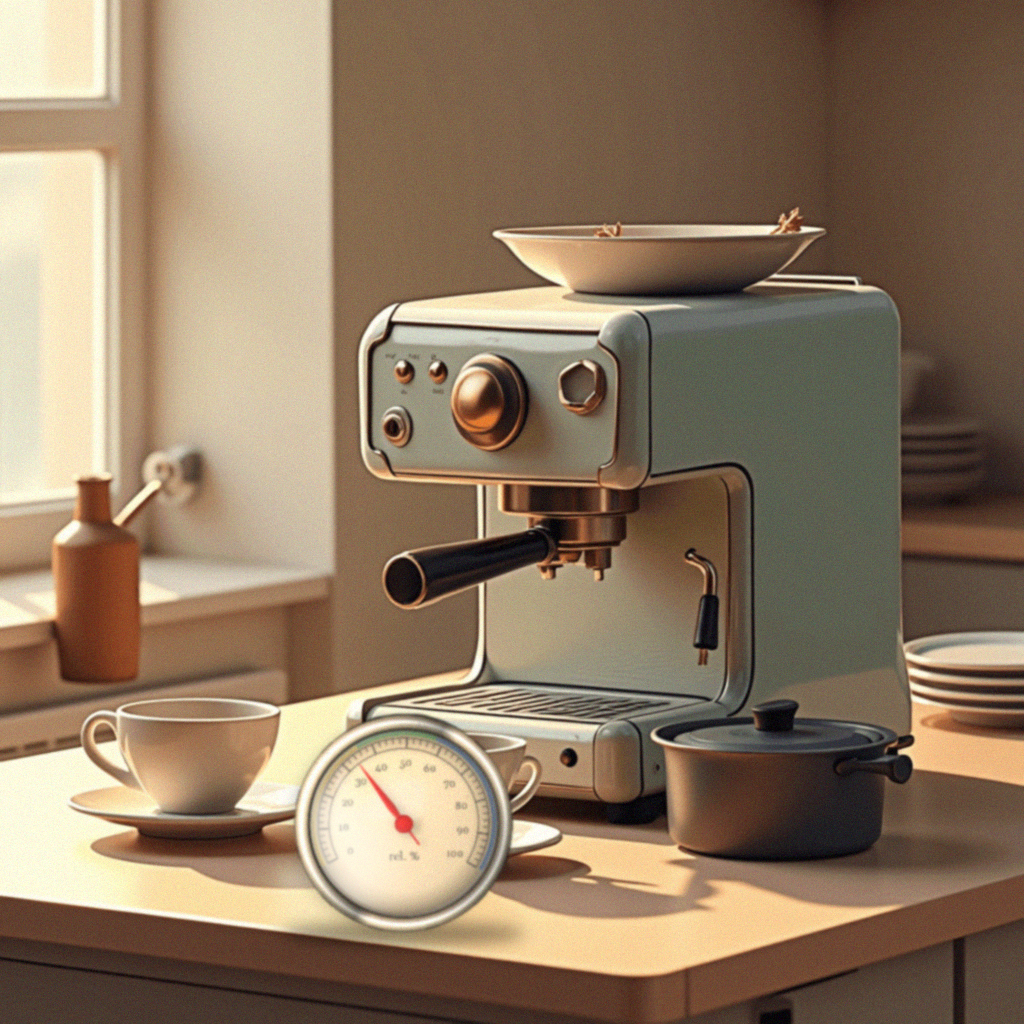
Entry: 34 %
